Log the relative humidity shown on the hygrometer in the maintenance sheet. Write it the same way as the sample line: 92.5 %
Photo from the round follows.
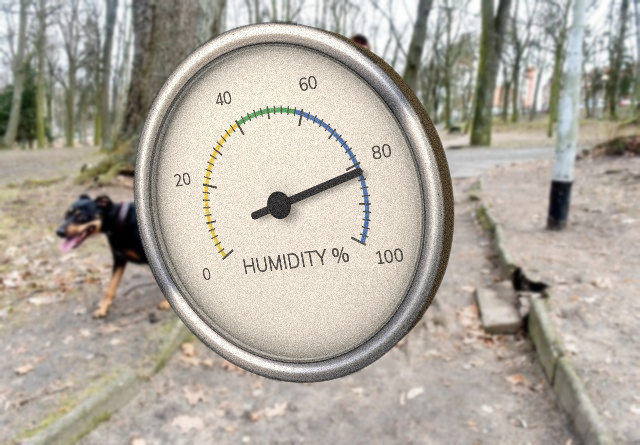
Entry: 82 %
